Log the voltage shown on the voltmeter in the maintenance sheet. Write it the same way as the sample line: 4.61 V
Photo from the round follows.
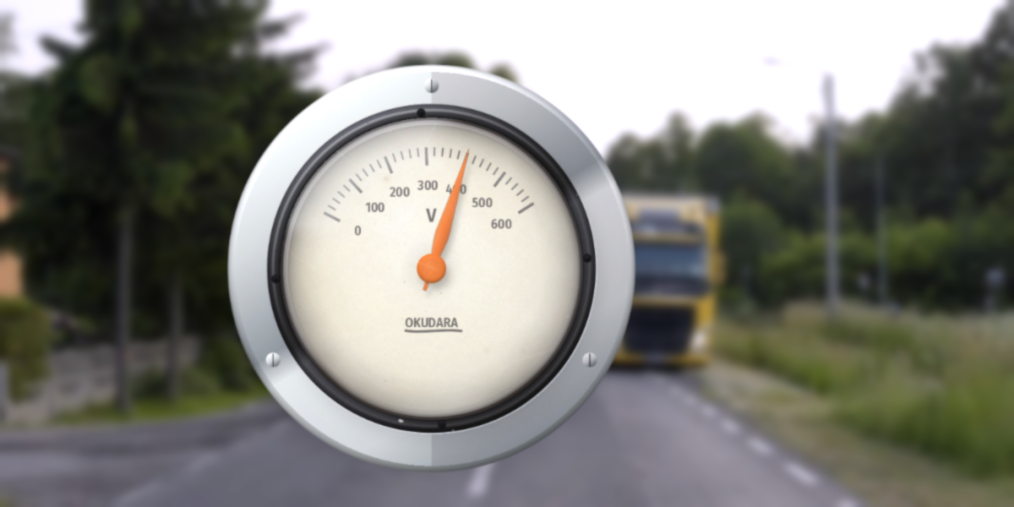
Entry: 400 V
